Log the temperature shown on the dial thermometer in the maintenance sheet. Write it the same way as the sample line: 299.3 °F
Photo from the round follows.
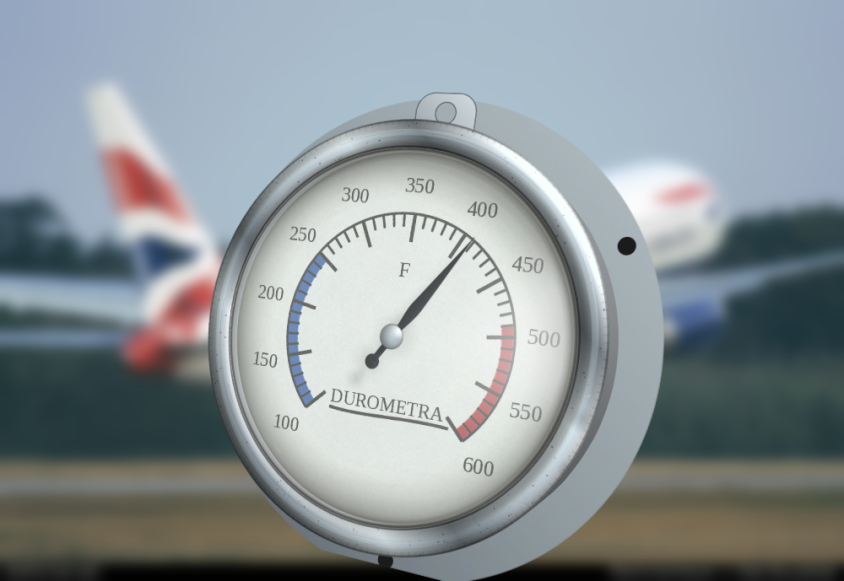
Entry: 410 °F
